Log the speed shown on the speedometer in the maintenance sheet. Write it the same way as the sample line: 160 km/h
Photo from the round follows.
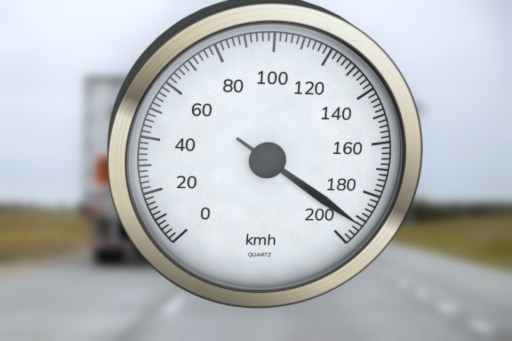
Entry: 192 km/h
